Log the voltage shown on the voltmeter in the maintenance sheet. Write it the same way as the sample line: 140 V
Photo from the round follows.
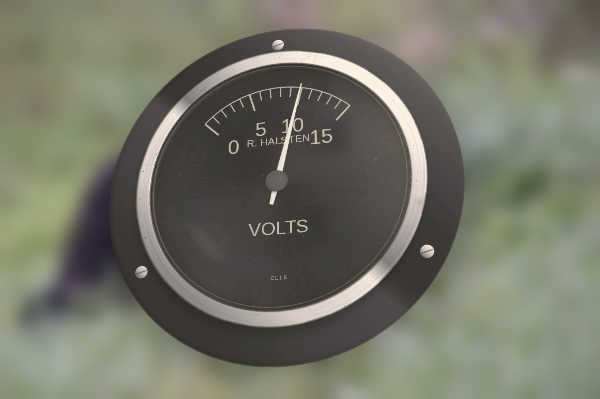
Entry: 10 V
